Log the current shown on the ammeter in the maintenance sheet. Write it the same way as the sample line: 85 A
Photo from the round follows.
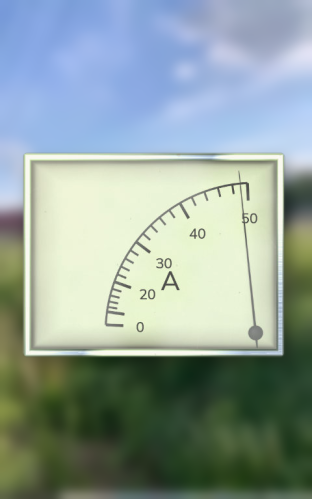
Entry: 49 A
